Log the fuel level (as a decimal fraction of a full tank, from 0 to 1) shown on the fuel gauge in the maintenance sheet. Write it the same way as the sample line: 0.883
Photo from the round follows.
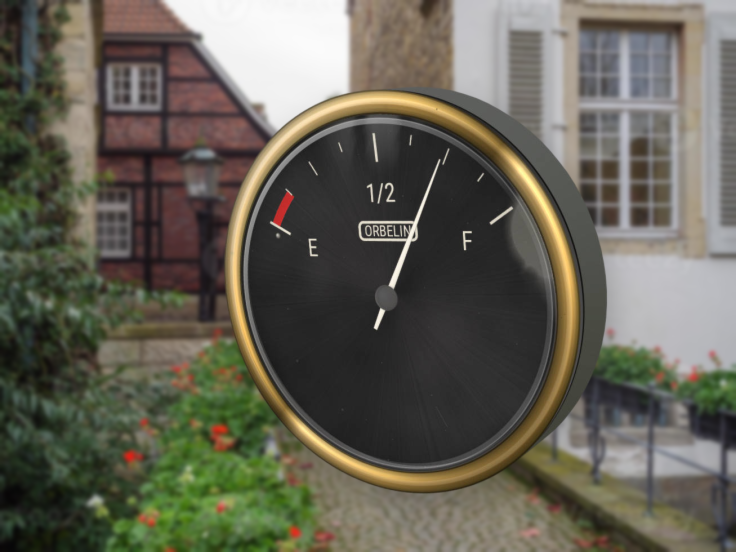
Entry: 0.75
